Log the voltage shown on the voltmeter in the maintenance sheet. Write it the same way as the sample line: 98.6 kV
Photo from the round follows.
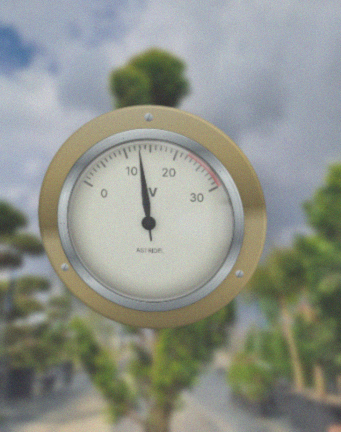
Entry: 13 kV
